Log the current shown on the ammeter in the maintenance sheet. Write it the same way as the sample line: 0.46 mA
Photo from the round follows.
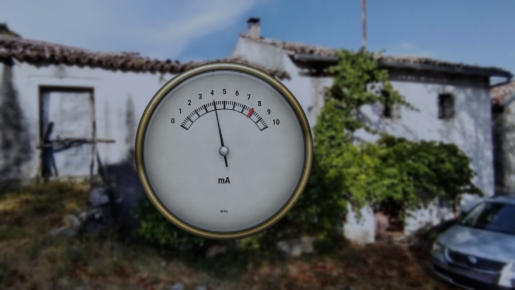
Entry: 4 mA
